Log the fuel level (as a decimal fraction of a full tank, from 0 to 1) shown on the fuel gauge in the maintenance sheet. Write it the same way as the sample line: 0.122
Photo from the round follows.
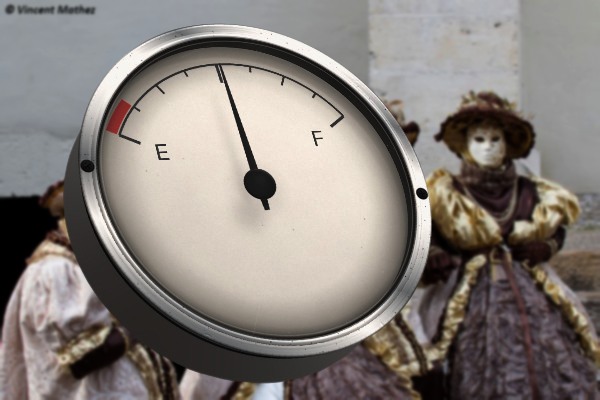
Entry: 0.5
